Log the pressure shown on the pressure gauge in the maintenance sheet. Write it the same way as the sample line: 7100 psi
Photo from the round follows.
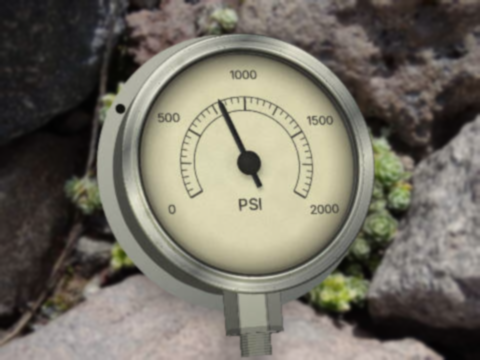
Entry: 800 psi
